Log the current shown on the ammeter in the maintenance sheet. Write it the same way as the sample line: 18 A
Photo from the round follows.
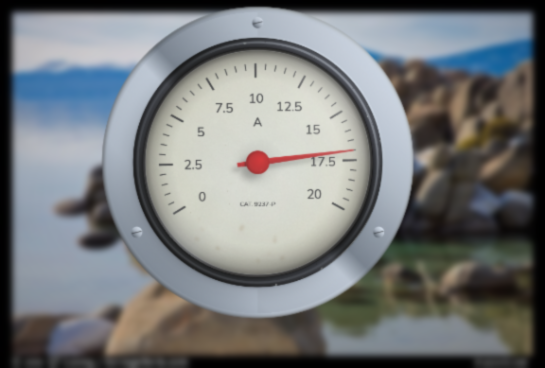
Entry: 17 A
